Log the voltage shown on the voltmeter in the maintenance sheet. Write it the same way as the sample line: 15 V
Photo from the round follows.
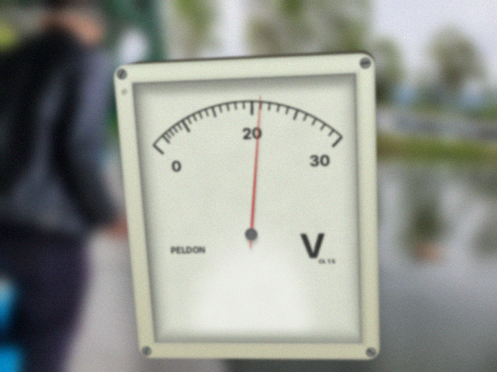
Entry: 21 V
